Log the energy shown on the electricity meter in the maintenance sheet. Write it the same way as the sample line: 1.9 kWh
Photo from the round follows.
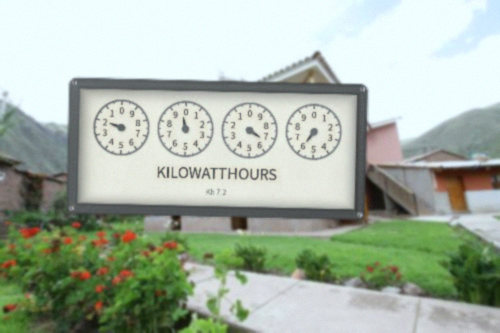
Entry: 1966 kWh
